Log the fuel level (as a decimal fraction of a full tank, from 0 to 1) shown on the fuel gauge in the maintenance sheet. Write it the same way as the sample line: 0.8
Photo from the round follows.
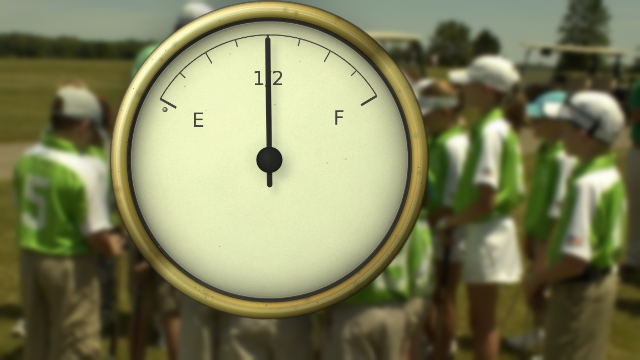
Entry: 0.5
